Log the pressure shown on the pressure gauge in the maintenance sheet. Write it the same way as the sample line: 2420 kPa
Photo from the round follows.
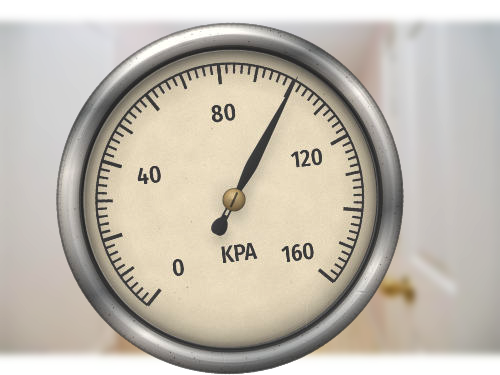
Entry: 100 kPa
